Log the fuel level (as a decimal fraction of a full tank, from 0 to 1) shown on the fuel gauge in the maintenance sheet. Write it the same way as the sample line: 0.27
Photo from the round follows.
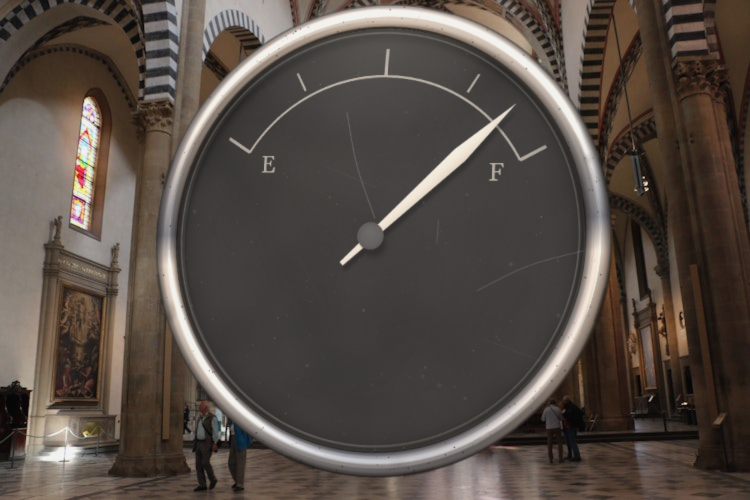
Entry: 0.875
